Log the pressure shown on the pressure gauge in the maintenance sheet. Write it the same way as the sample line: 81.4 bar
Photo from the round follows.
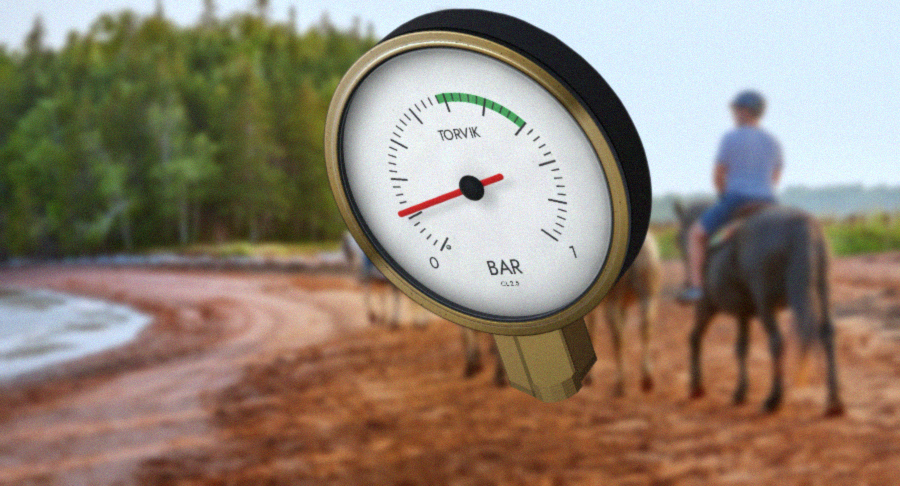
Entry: 0.12 bar
